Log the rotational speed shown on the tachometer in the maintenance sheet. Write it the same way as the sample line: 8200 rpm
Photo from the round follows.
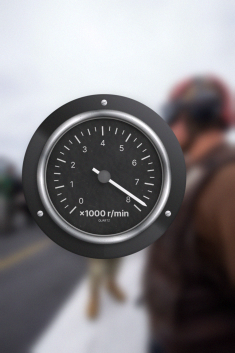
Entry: 7750 rpm
